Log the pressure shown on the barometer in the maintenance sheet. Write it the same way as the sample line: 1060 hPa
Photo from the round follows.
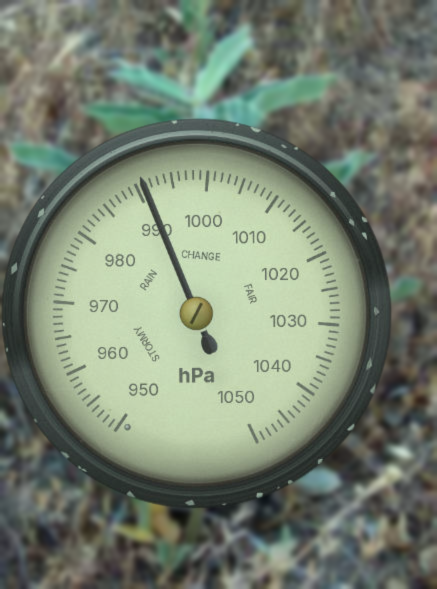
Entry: 991 hPa
